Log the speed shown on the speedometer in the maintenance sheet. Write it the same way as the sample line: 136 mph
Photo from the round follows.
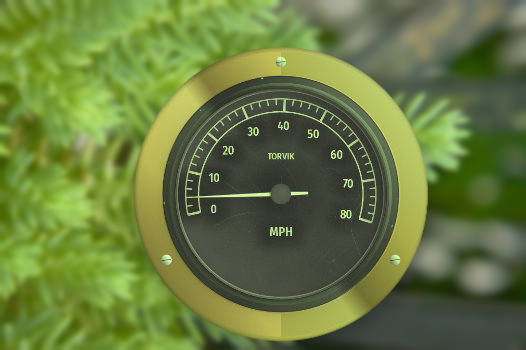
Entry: 4 mph
